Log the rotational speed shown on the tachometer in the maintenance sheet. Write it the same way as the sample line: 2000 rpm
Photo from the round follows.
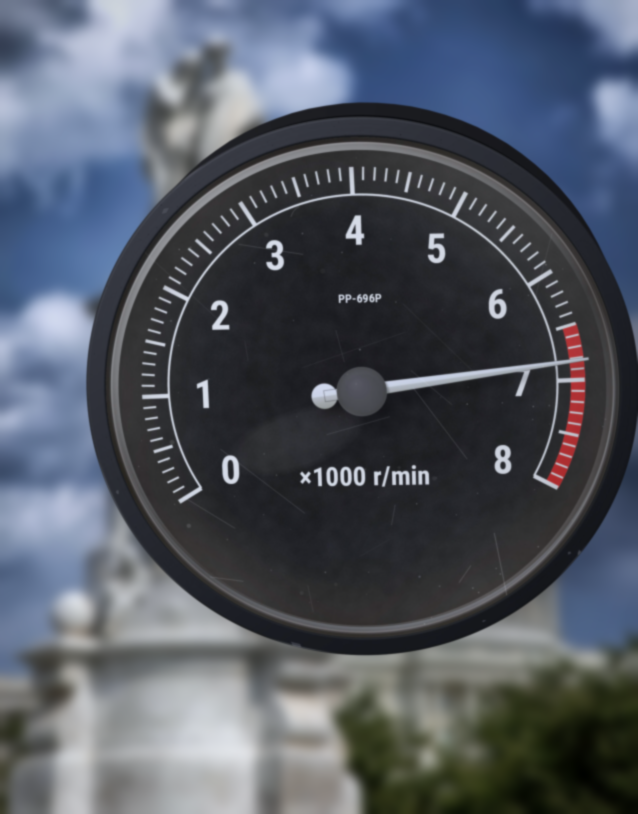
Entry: 6800 rpm
